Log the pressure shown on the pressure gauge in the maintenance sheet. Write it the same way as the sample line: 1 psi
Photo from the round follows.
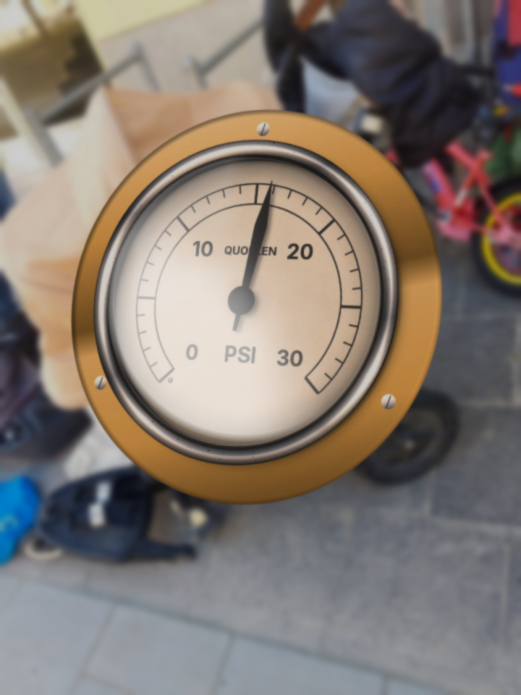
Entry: 16 psi
